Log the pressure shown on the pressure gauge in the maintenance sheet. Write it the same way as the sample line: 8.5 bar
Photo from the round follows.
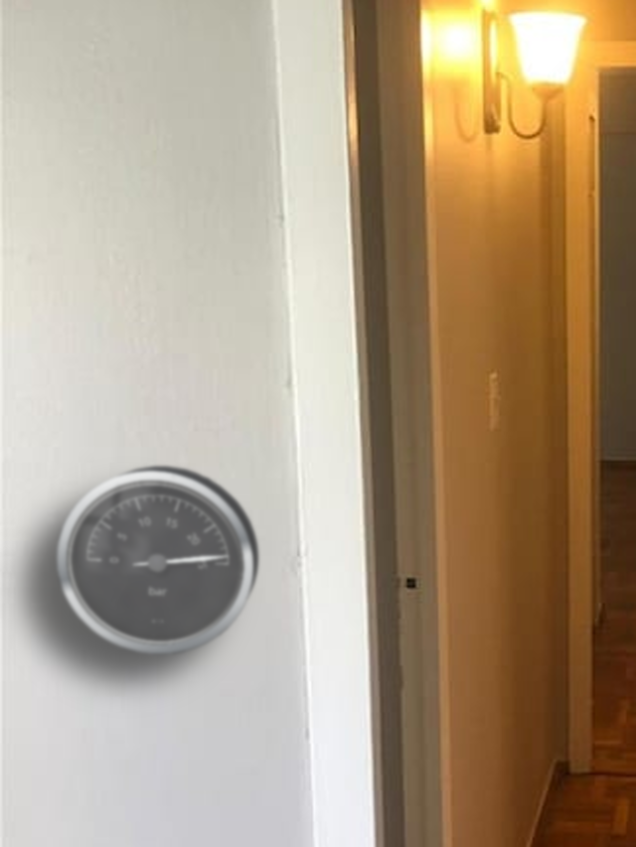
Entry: 24 bar
